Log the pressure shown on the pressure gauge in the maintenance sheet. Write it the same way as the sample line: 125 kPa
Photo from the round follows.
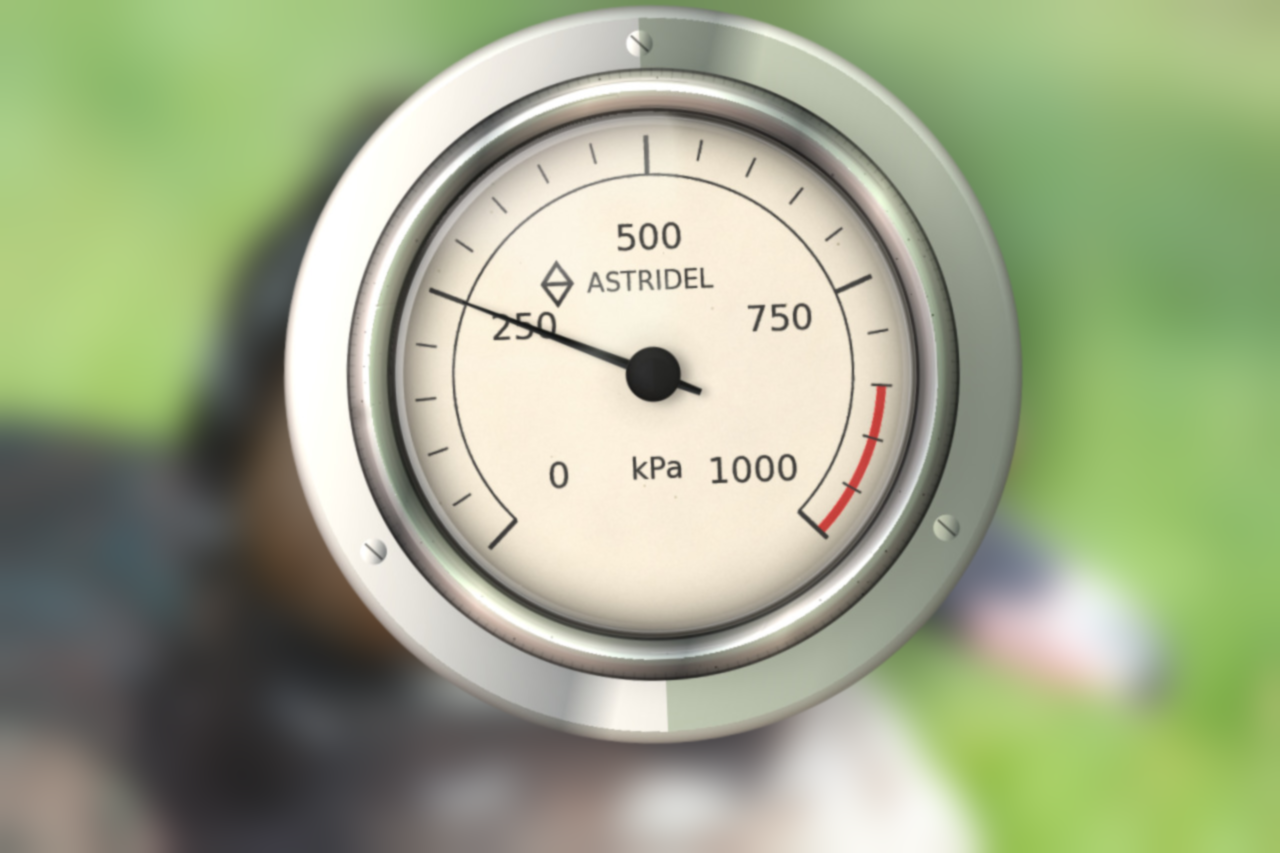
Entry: 250 kPa
